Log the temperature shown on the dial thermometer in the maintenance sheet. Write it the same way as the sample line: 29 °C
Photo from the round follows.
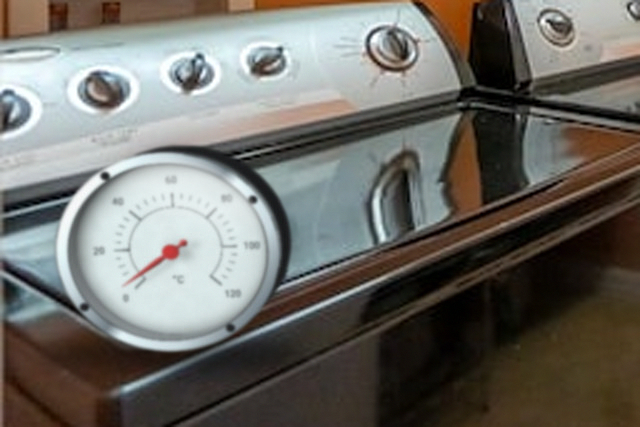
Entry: 4 °C
